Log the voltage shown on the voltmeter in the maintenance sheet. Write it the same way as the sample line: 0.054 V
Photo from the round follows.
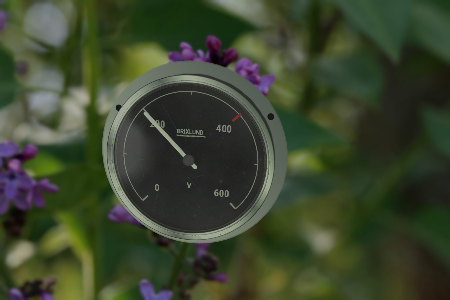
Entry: 200 V
